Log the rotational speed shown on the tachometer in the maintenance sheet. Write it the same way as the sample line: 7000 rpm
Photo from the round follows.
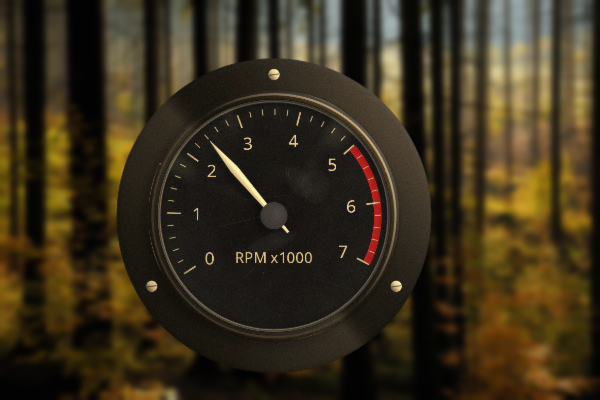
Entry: 2400 rpm
